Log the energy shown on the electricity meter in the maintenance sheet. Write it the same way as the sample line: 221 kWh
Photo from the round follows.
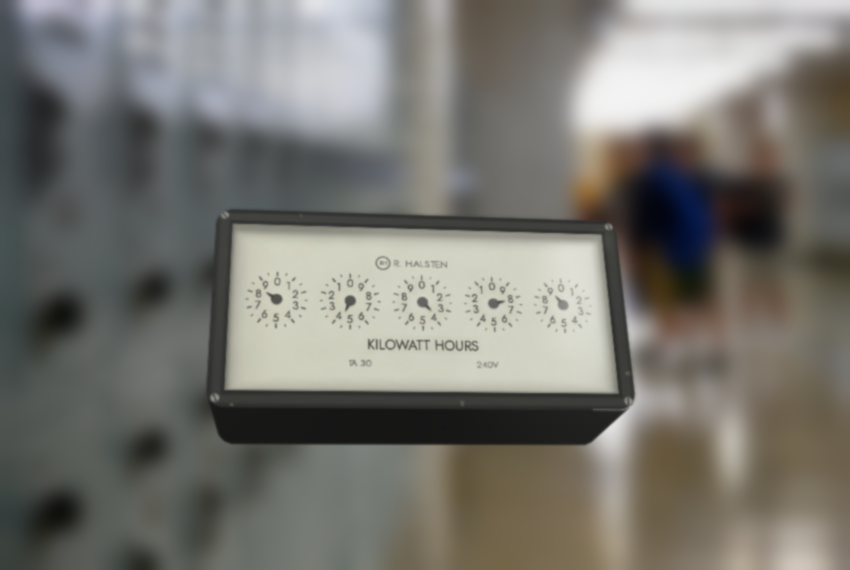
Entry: 84379 kWh
